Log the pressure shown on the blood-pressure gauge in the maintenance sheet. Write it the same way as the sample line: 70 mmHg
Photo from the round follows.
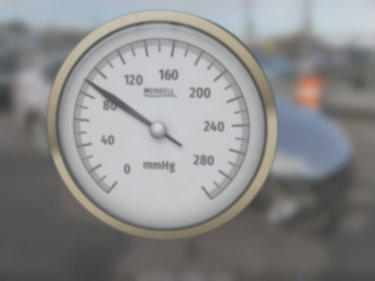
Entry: 90 mmHg
